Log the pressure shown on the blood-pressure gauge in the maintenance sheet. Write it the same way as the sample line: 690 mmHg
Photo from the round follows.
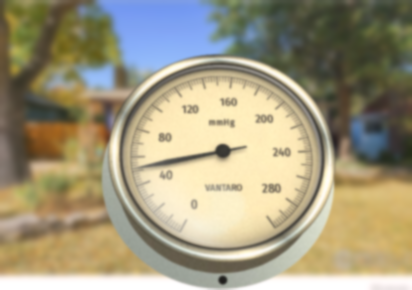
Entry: 50 mmHg
